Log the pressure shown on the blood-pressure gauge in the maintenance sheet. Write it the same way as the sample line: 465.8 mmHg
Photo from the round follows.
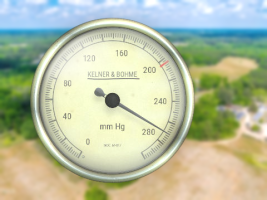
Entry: 270 mmHg
